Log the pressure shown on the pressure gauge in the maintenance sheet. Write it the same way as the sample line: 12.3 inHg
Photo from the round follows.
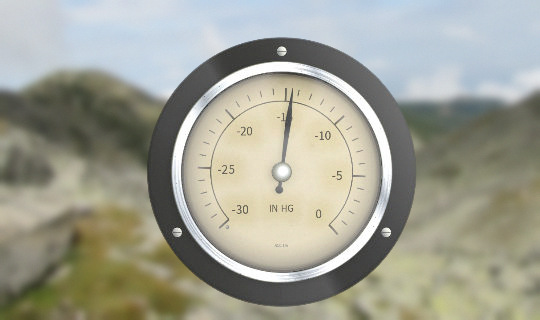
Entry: -14.5 inHg
